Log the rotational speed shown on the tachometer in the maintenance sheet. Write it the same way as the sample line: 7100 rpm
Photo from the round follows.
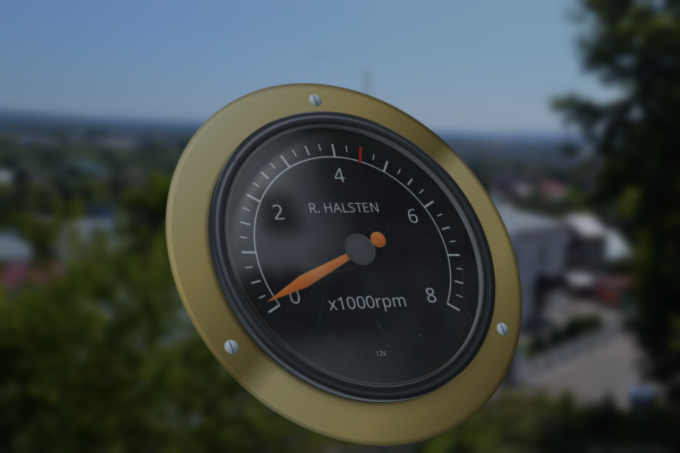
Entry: 125 rpm
